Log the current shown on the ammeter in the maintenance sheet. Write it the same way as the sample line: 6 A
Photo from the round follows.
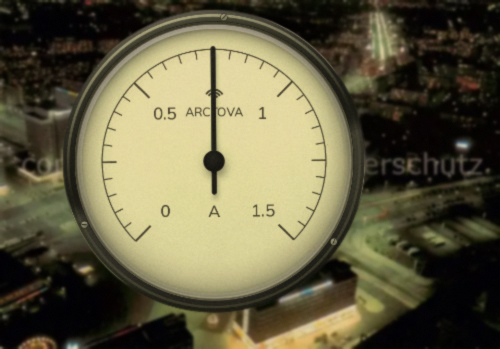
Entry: 0.75 A
